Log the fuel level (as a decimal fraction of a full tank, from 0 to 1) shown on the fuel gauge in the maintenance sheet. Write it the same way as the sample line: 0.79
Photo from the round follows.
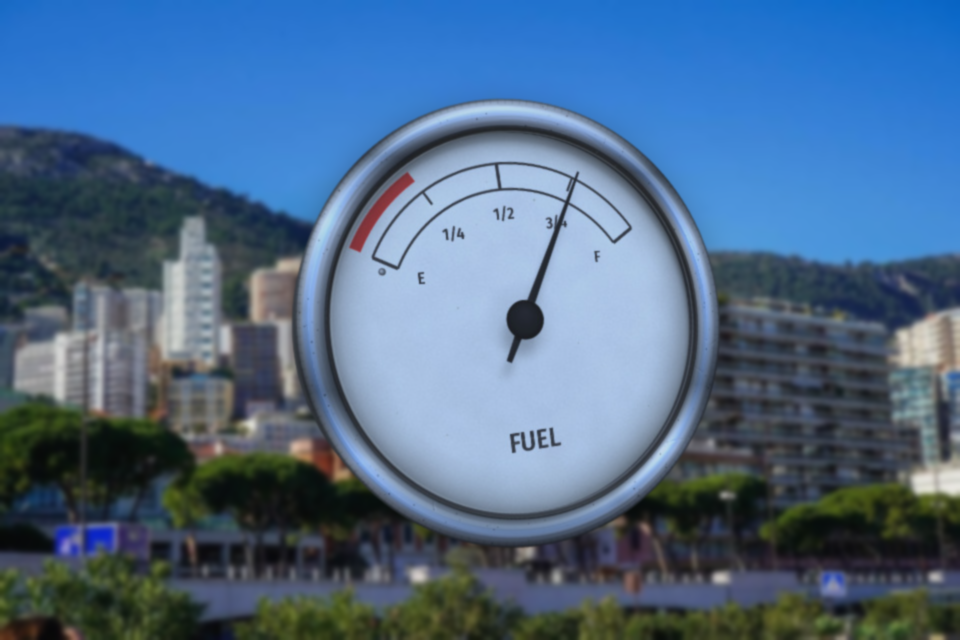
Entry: 0.75
